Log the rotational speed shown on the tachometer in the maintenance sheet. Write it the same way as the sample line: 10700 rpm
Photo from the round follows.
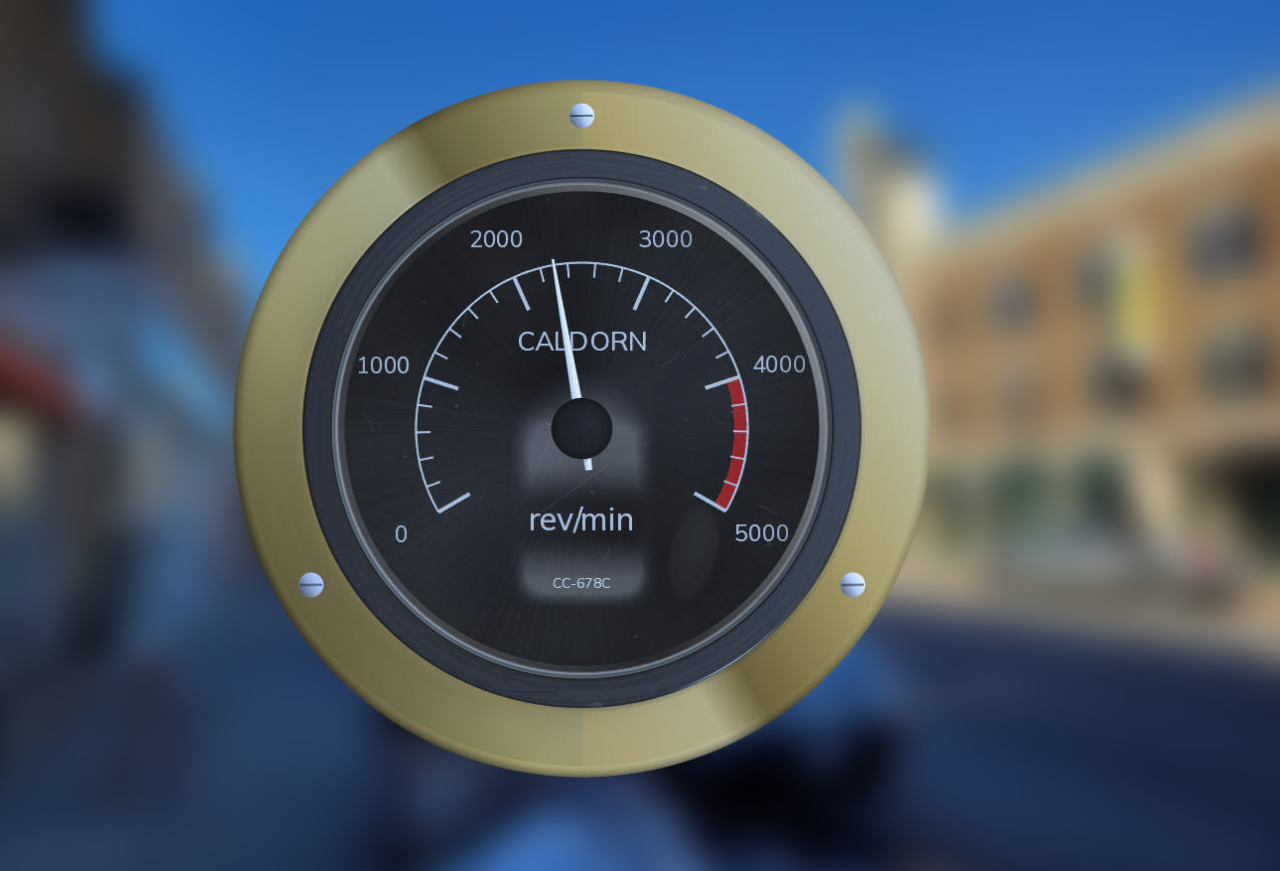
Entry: 2300 rpm
